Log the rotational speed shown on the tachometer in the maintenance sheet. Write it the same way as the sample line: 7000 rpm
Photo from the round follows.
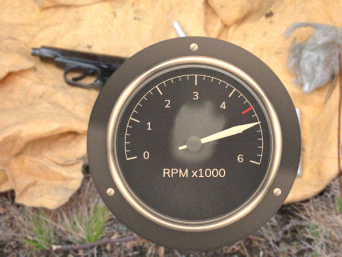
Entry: 5000 rpm
